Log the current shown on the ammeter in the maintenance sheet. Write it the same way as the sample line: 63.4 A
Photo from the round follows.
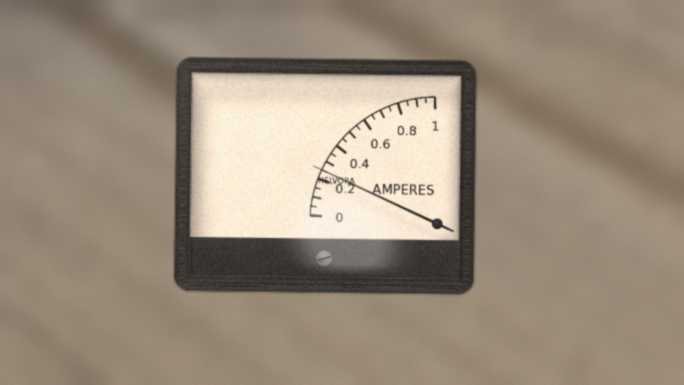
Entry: 0.25 A
